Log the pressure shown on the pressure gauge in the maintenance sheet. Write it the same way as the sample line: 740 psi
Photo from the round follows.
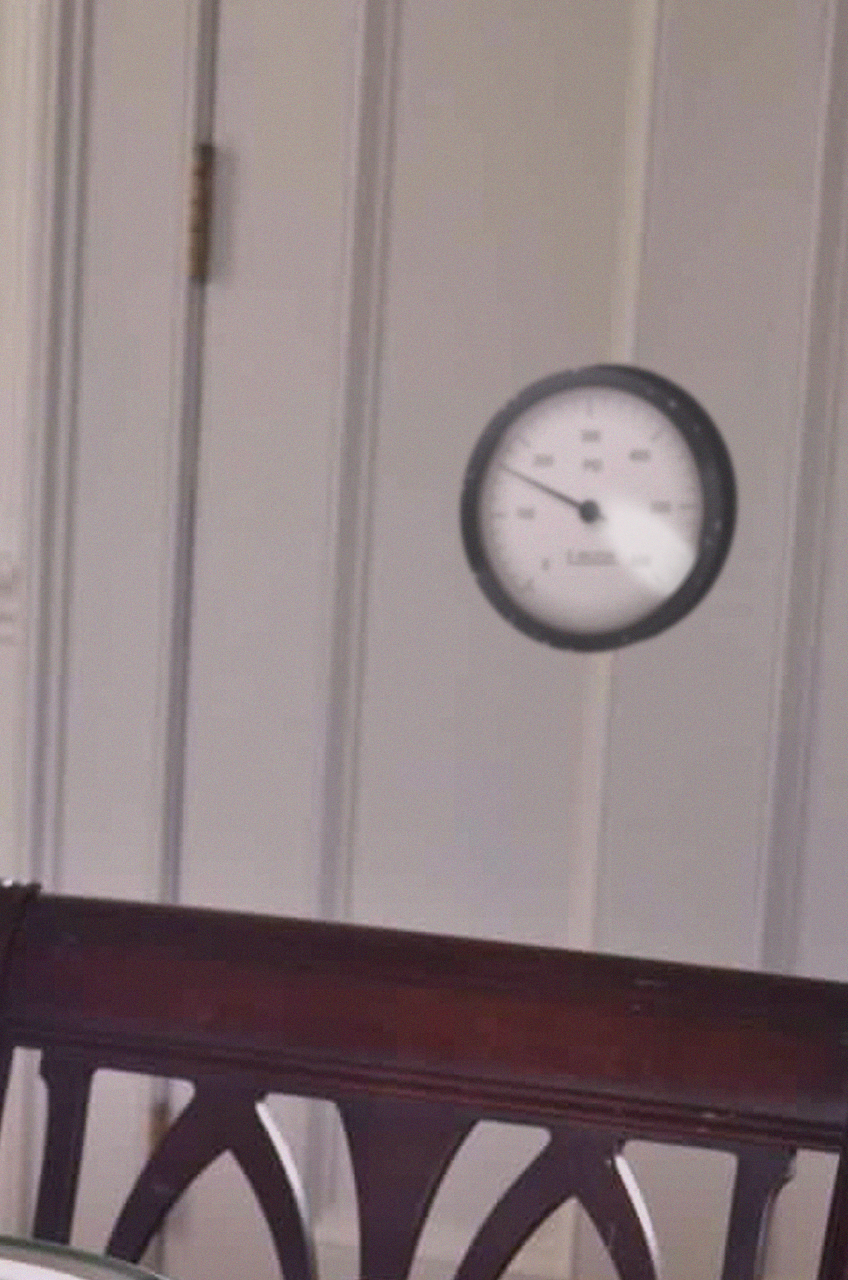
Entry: 160 psi
